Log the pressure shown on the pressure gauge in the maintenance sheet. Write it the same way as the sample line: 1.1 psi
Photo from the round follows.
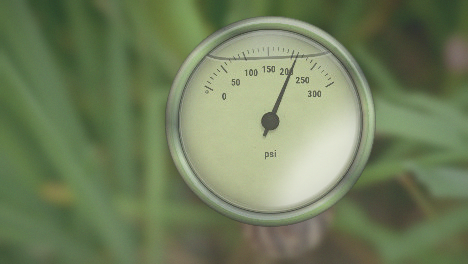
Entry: 210 psi
